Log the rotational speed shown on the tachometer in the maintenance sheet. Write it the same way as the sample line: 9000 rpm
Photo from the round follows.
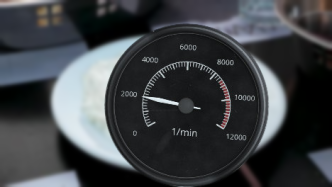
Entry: 2000 rpm
